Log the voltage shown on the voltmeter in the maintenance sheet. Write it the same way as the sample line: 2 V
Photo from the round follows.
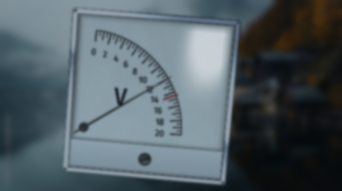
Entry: 12 V
